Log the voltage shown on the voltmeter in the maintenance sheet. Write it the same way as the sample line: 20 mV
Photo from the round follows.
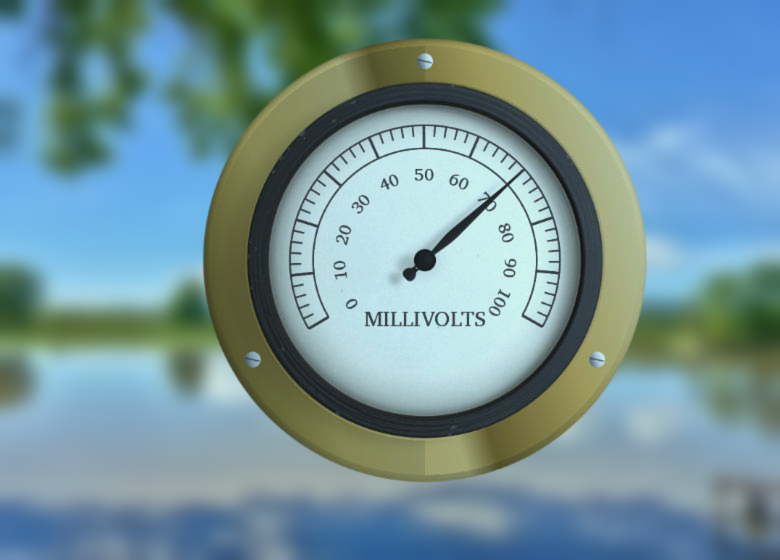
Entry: 70 mV
